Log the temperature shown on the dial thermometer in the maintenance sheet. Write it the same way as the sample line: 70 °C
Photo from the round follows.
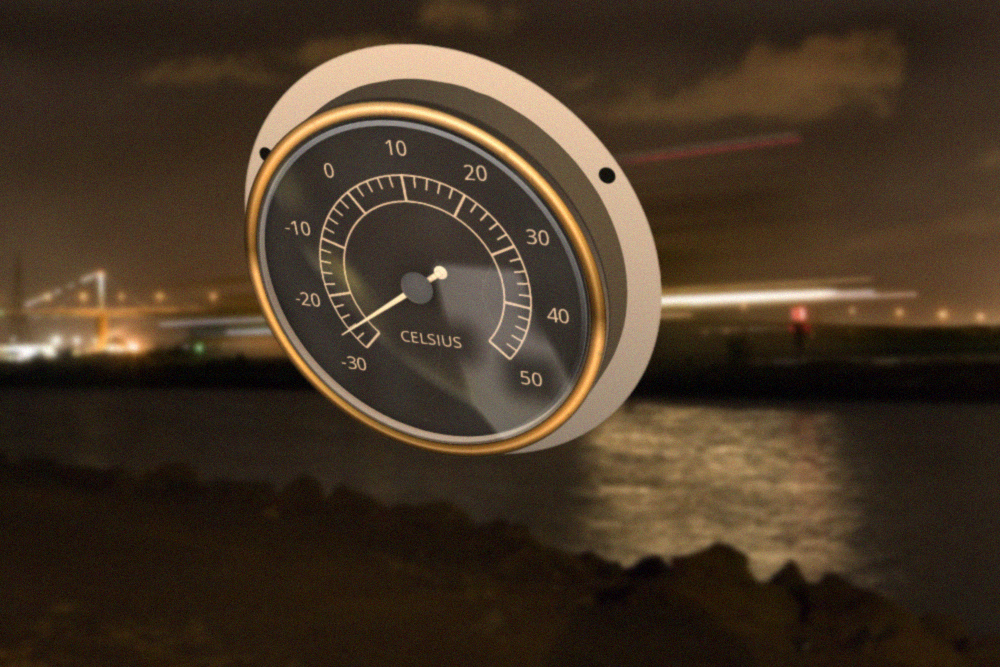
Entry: -26 °C
